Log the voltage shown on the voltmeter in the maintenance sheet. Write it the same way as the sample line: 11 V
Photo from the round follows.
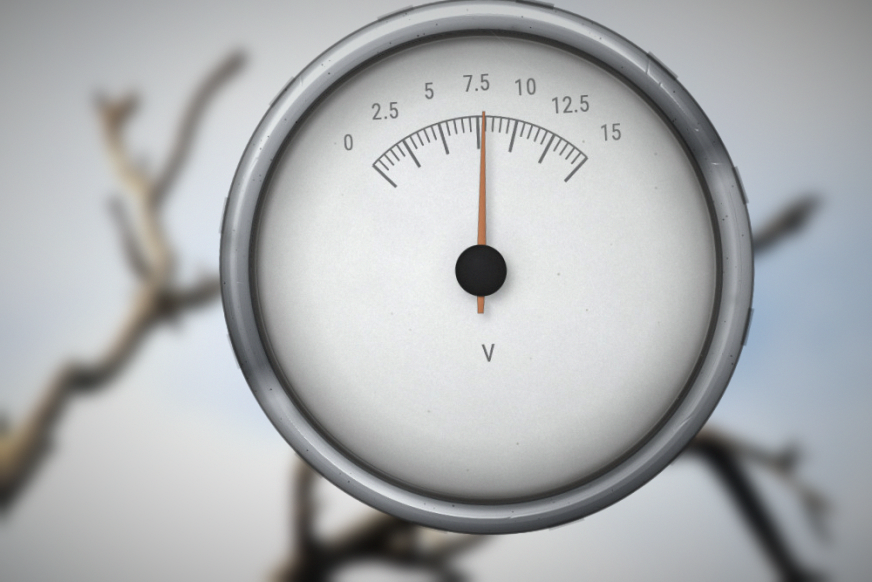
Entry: 8 V
